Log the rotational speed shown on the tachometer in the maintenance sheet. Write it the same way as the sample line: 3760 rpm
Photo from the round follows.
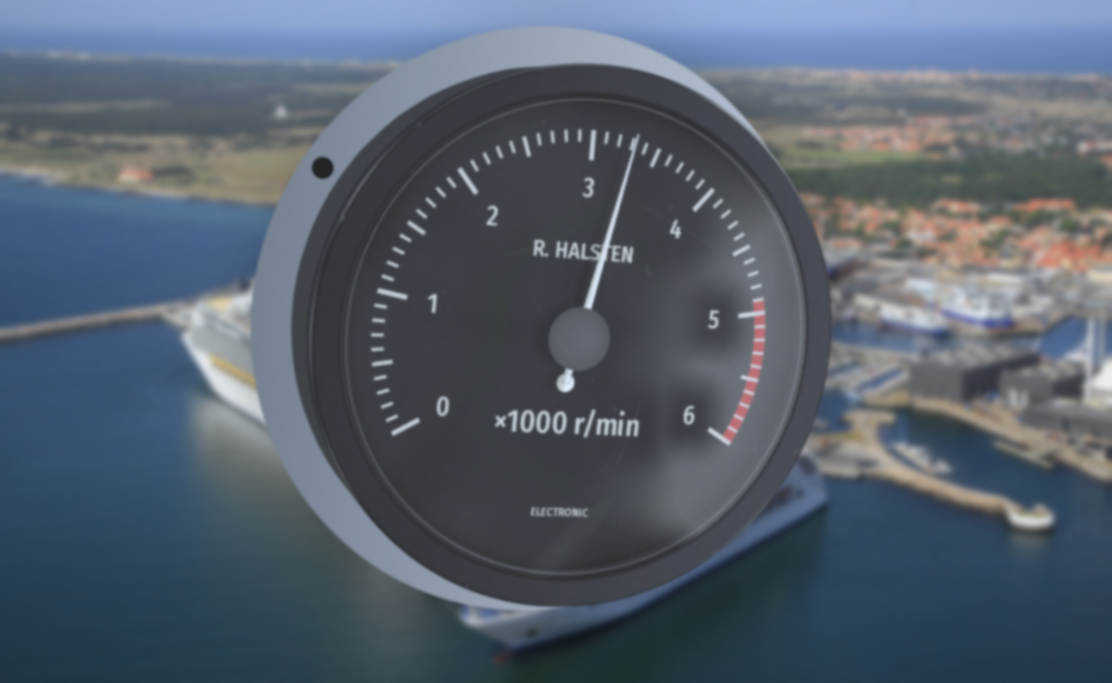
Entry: 3300 rpm
